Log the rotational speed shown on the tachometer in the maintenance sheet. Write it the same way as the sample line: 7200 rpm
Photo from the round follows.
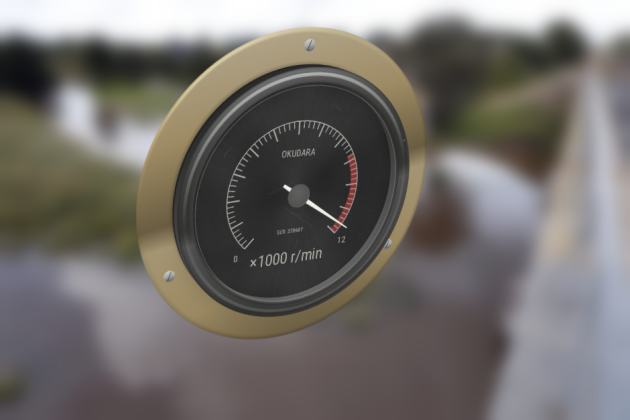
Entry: 11600 rpm
